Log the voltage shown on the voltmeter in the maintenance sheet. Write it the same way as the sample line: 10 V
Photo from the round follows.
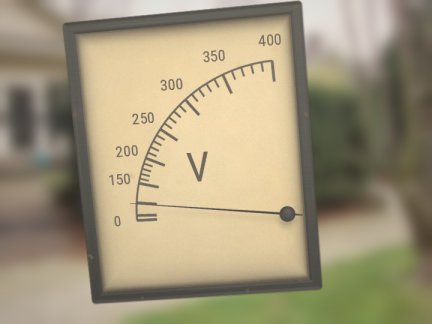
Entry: 100 V
